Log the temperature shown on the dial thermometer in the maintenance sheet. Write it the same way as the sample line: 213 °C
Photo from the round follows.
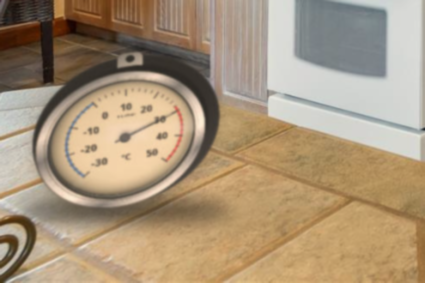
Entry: 30 °C
